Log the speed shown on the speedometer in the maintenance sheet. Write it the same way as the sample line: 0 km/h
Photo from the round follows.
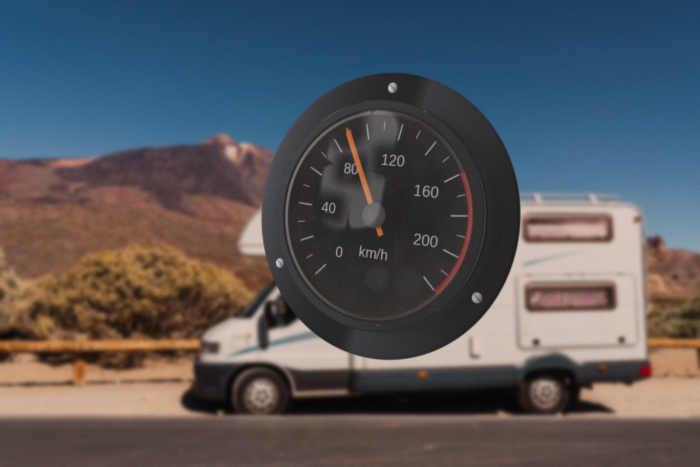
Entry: 90 km/h
